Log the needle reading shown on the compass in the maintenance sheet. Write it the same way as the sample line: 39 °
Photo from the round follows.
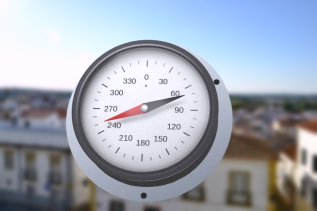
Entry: 250 °
